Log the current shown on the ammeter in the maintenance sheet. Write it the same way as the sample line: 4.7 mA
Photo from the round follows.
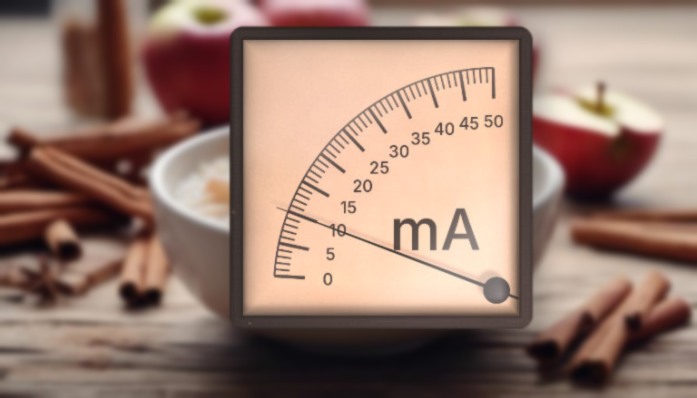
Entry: 10 mA
